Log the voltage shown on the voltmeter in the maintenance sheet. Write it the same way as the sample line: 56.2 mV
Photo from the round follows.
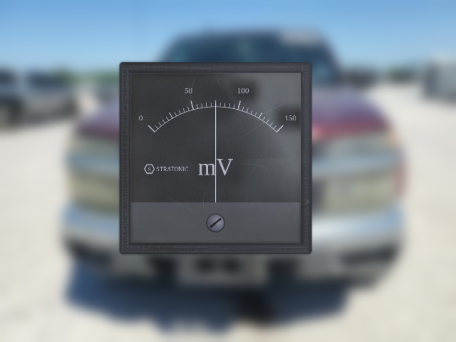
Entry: 75 mV
